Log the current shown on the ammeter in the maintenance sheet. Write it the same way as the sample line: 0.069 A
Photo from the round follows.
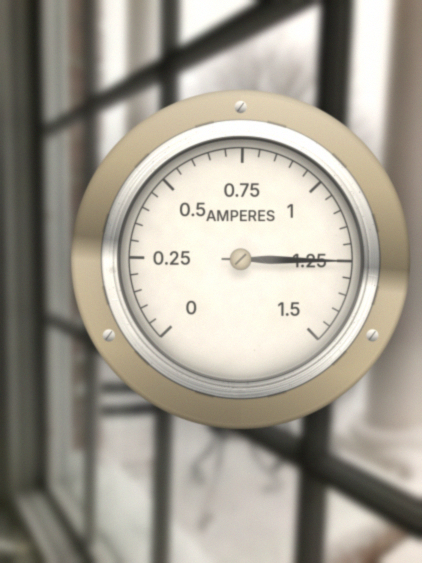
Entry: 1.25 A
